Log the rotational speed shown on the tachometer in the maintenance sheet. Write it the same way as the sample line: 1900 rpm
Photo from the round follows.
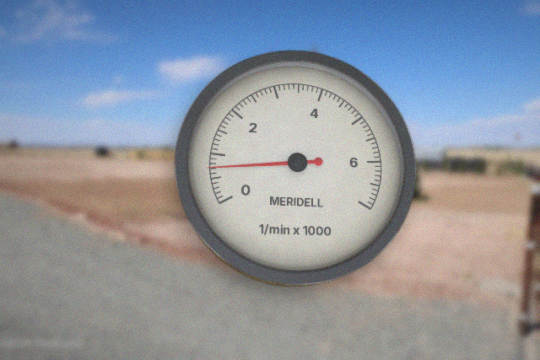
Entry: 700 rpm
